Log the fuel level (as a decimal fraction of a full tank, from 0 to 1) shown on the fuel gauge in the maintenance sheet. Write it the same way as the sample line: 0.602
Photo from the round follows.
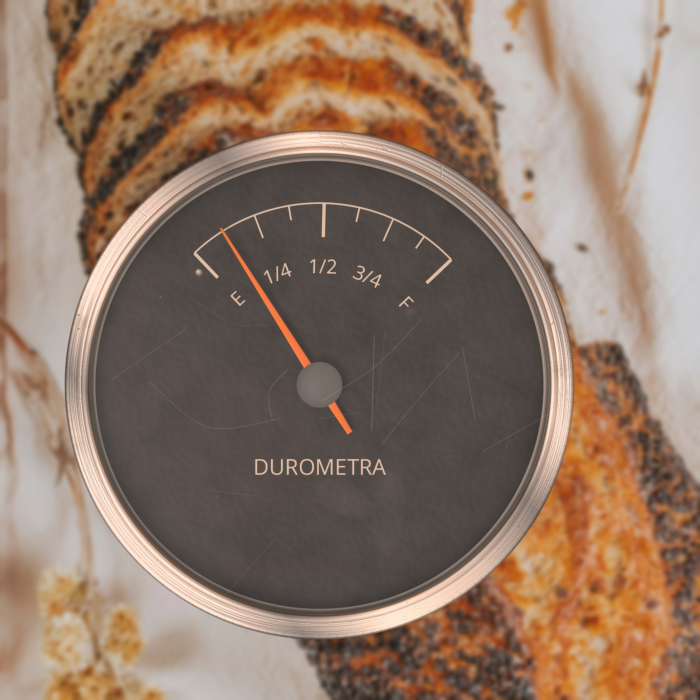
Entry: 0.125
